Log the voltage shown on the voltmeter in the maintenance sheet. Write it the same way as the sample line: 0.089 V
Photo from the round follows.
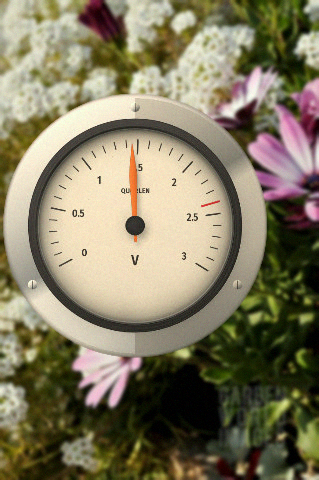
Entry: 1.45 V
